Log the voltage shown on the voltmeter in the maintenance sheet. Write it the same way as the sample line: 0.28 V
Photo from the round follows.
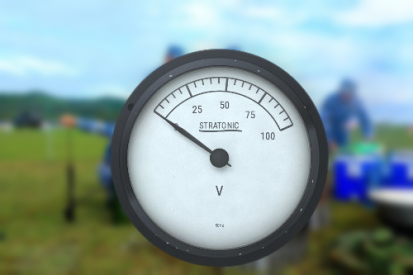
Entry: 0 V
